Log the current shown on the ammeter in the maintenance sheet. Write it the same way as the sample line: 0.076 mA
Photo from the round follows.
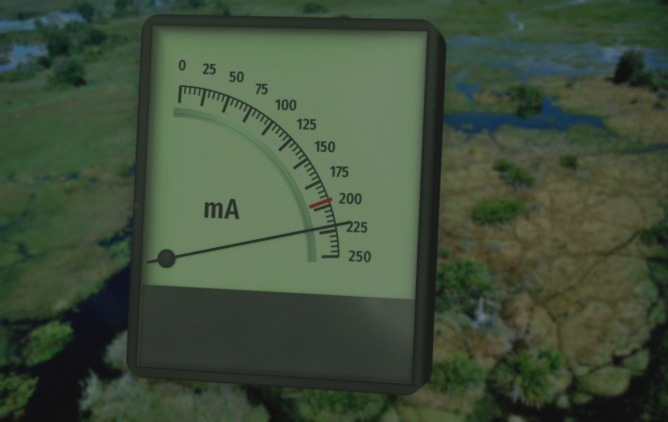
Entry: 220 mA
